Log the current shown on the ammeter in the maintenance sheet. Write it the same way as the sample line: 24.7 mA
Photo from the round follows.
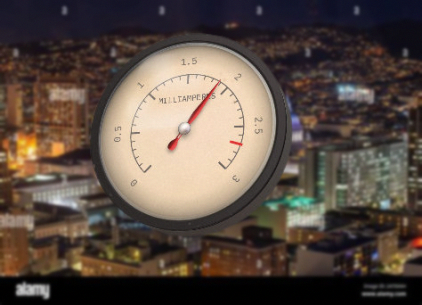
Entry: 1.9 mA
